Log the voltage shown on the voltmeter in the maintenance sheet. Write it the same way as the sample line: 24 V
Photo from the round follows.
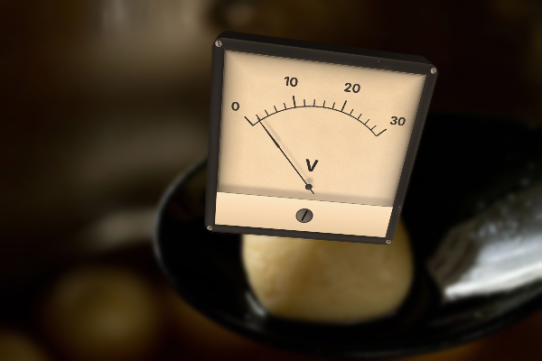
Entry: 2 V
